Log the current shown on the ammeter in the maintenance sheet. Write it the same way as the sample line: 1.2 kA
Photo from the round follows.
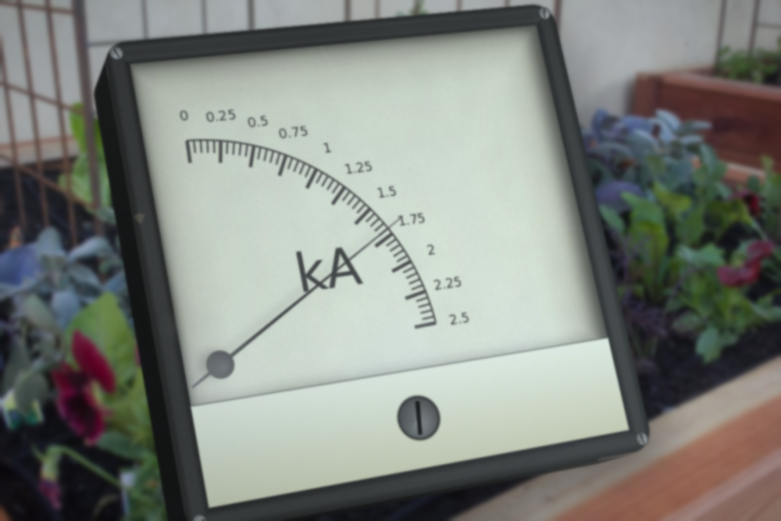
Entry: 1.7 kA
